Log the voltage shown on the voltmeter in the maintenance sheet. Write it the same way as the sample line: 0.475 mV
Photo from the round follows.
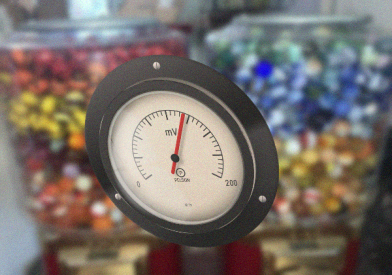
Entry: 120 mV
